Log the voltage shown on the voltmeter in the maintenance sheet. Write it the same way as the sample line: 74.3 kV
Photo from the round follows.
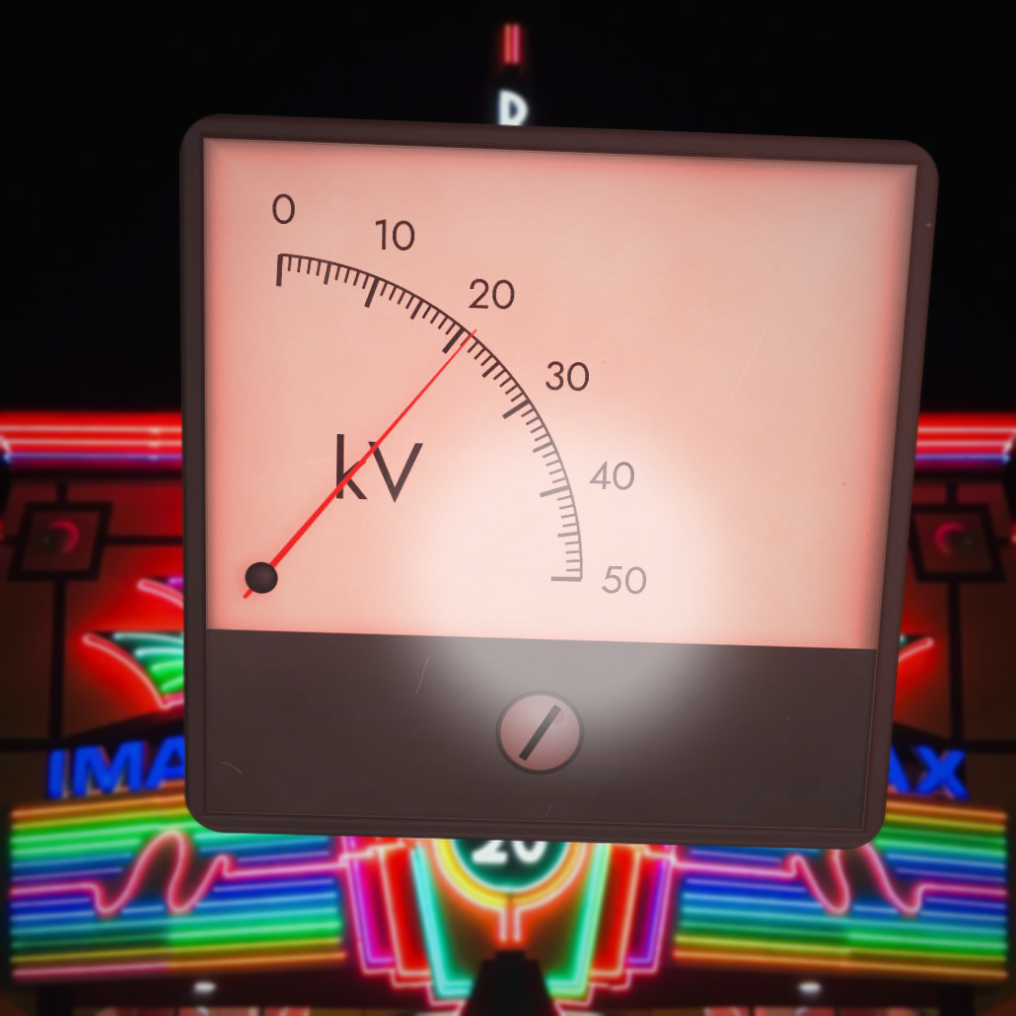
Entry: 21 kV
